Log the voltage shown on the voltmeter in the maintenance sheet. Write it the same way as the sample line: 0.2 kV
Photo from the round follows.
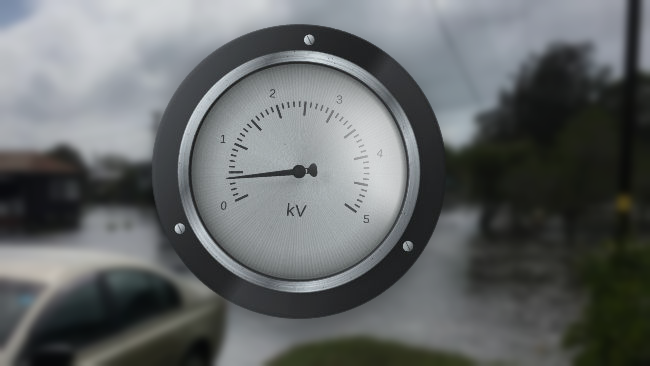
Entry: 0.4 kV
